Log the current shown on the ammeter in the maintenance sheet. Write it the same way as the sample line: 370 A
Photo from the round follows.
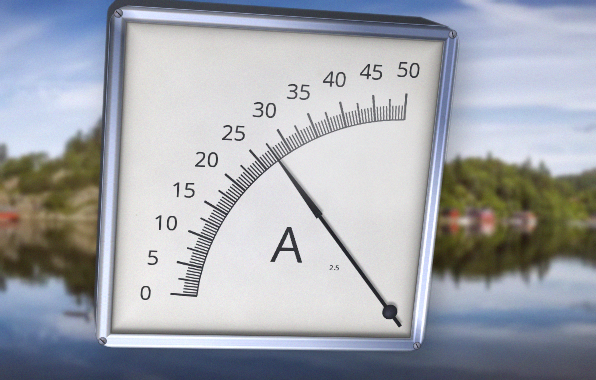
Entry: 27.5 A
